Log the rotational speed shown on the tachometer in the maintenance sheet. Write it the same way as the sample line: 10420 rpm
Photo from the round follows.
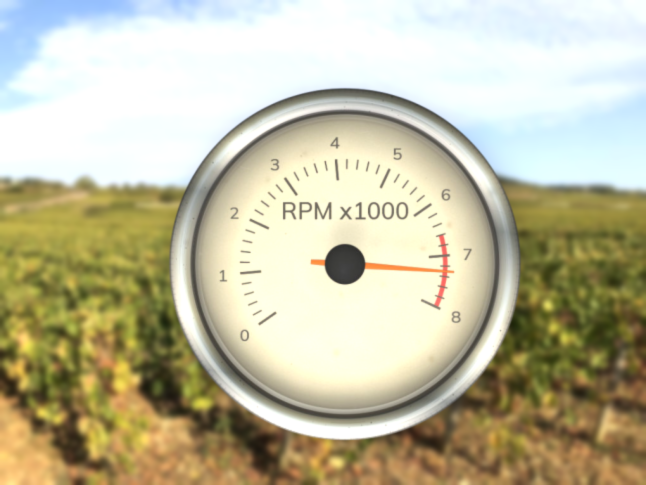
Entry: 7300 rpm
